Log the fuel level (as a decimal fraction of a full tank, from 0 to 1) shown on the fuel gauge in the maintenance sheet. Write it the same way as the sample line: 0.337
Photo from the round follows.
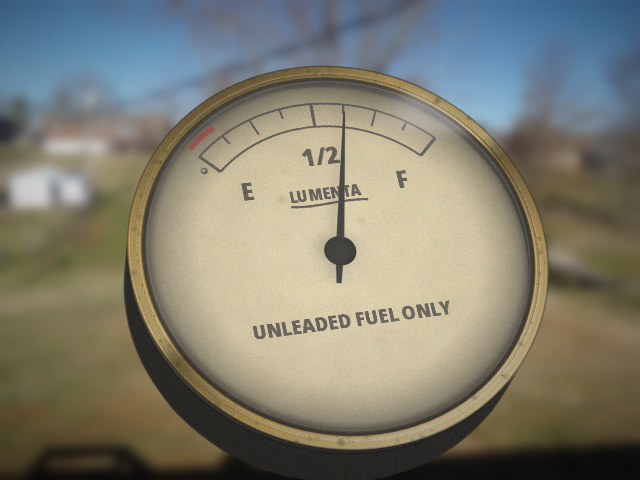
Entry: 0.625
